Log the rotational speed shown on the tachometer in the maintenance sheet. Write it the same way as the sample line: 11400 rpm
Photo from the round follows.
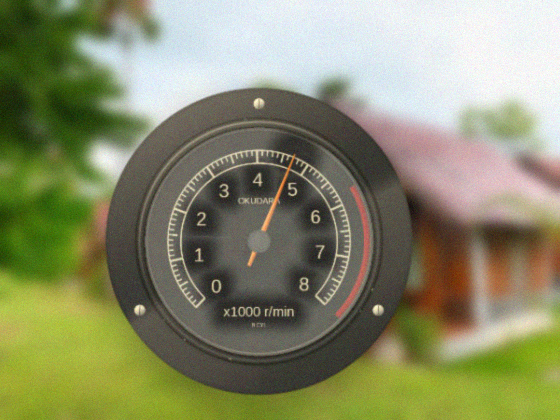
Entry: 4700 rpm
